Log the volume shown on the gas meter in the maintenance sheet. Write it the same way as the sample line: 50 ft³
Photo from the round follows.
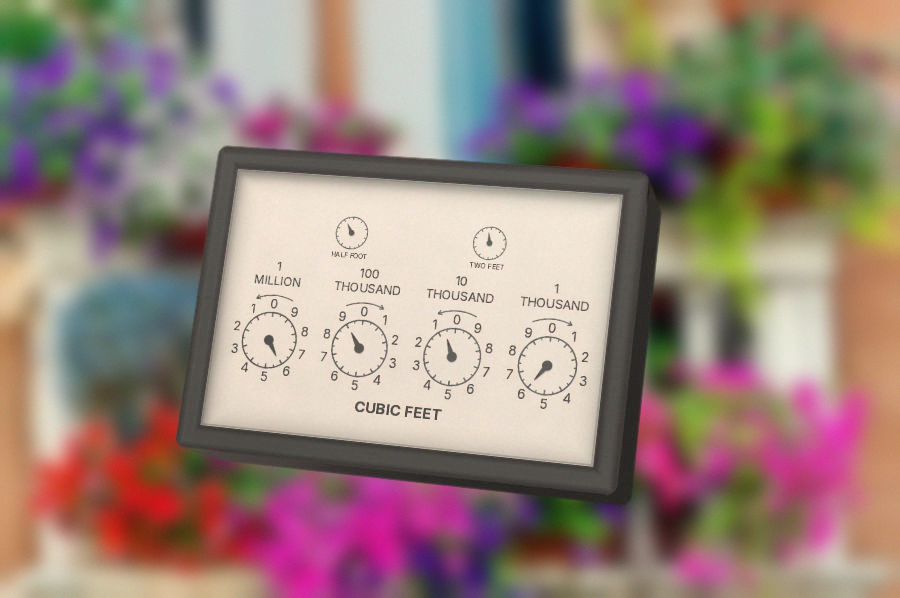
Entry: 590600 ft³
